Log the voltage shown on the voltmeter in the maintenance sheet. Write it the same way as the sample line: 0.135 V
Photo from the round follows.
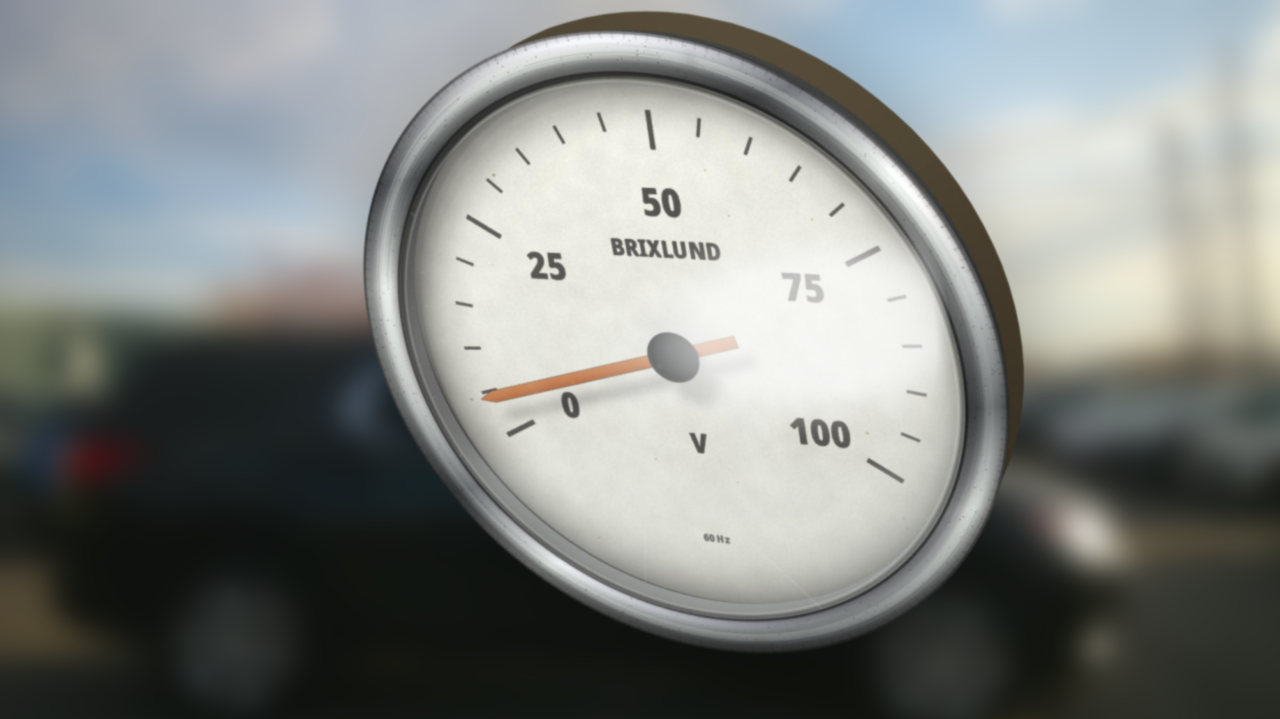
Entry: 5 V
